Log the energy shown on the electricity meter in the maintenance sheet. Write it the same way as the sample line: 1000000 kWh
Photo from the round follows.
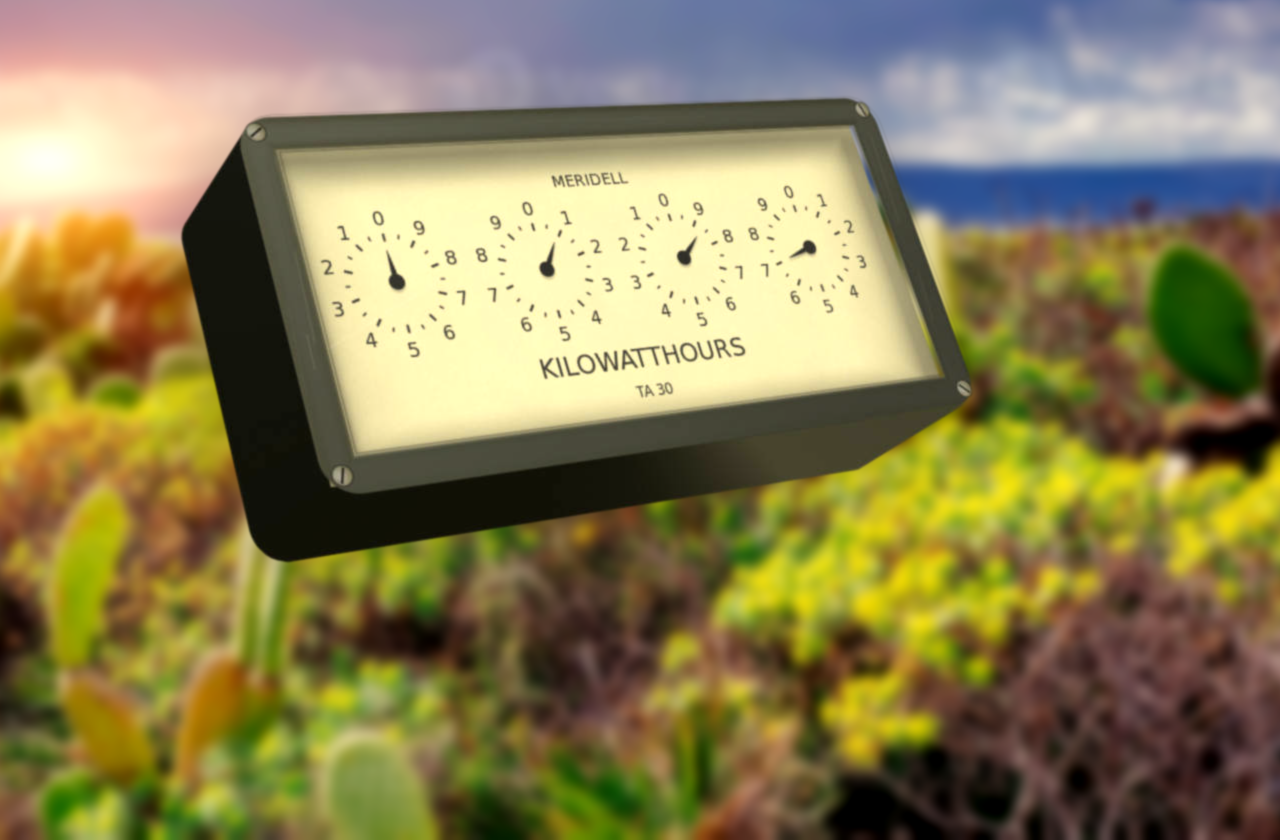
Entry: 87 kWh
